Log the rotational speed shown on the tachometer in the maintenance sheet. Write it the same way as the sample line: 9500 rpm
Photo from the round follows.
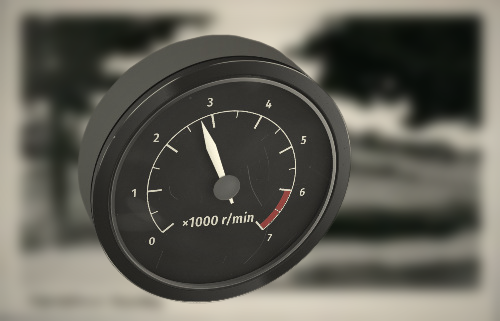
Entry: 2750 rpm
